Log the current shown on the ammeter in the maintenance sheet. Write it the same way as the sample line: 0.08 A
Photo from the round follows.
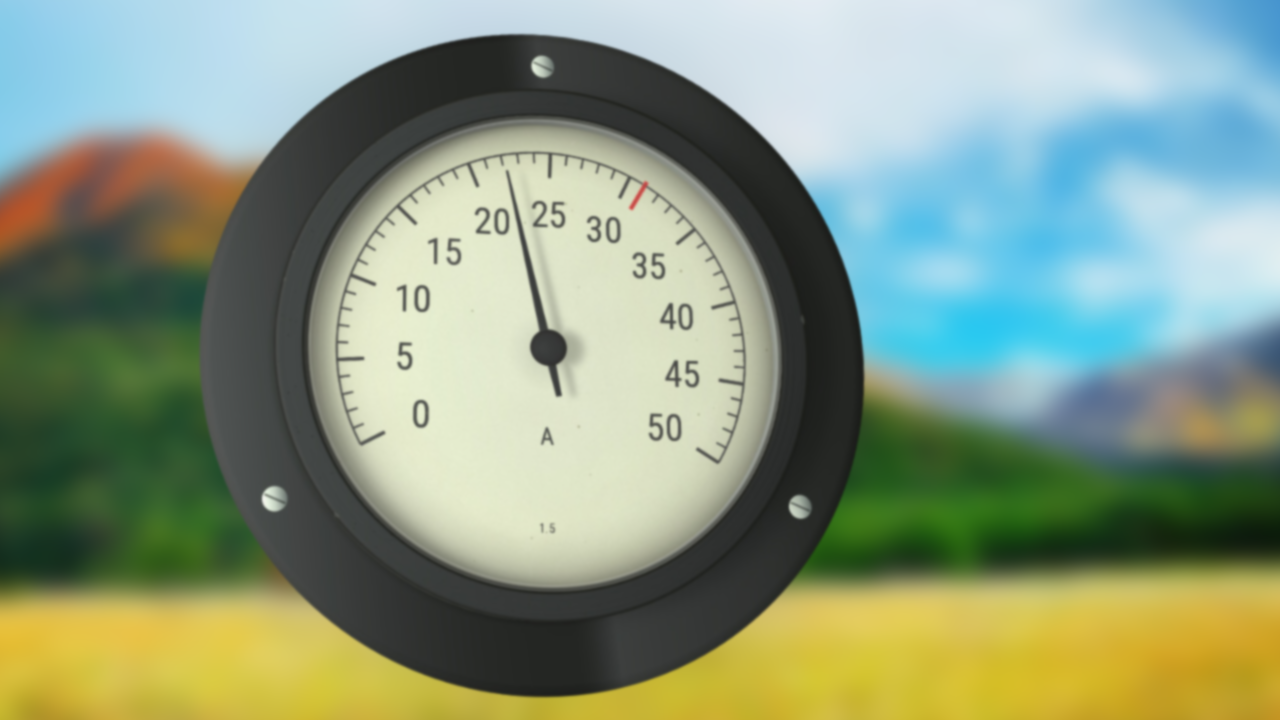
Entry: 22 A
